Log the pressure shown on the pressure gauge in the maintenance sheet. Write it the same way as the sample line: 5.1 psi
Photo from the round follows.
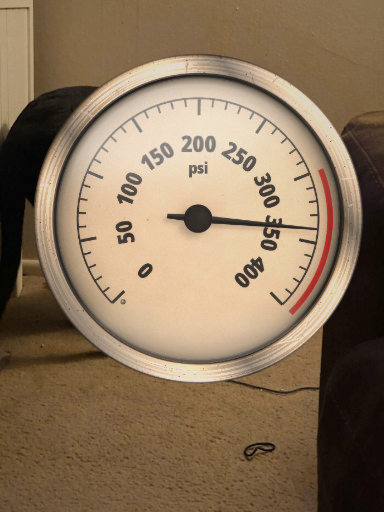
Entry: 340 psi
